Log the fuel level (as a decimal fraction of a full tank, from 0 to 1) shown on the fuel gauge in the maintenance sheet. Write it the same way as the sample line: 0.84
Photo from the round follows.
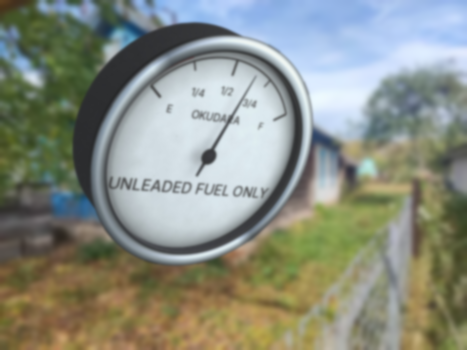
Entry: 0.625
